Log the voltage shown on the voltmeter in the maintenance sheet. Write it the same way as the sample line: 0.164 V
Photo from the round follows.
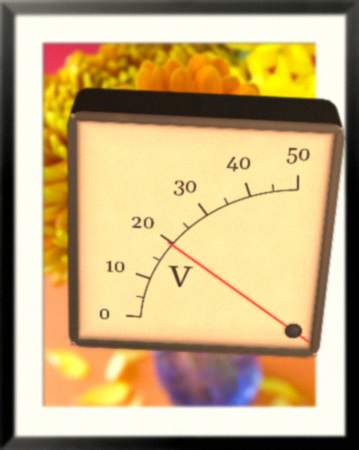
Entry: 20 V
